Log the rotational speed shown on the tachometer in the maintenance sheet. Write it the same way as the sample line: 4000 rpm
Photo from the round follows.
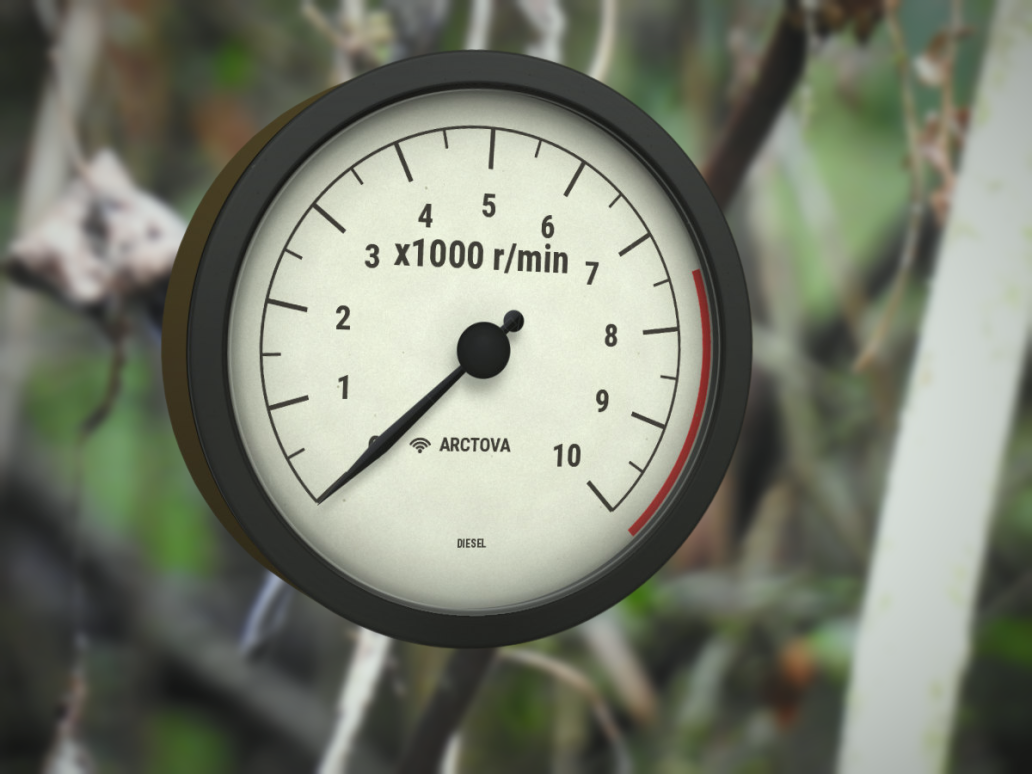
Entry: 0 rpm
